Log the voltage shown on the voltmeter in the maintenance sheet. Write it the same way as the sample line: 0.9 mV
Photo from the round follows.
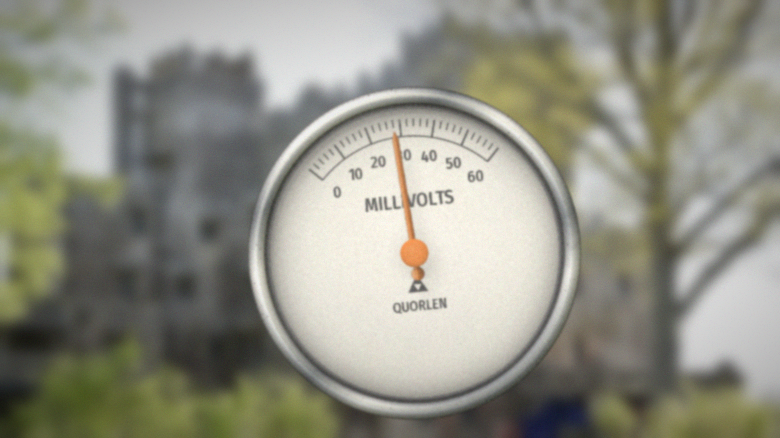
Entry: 28 mV
